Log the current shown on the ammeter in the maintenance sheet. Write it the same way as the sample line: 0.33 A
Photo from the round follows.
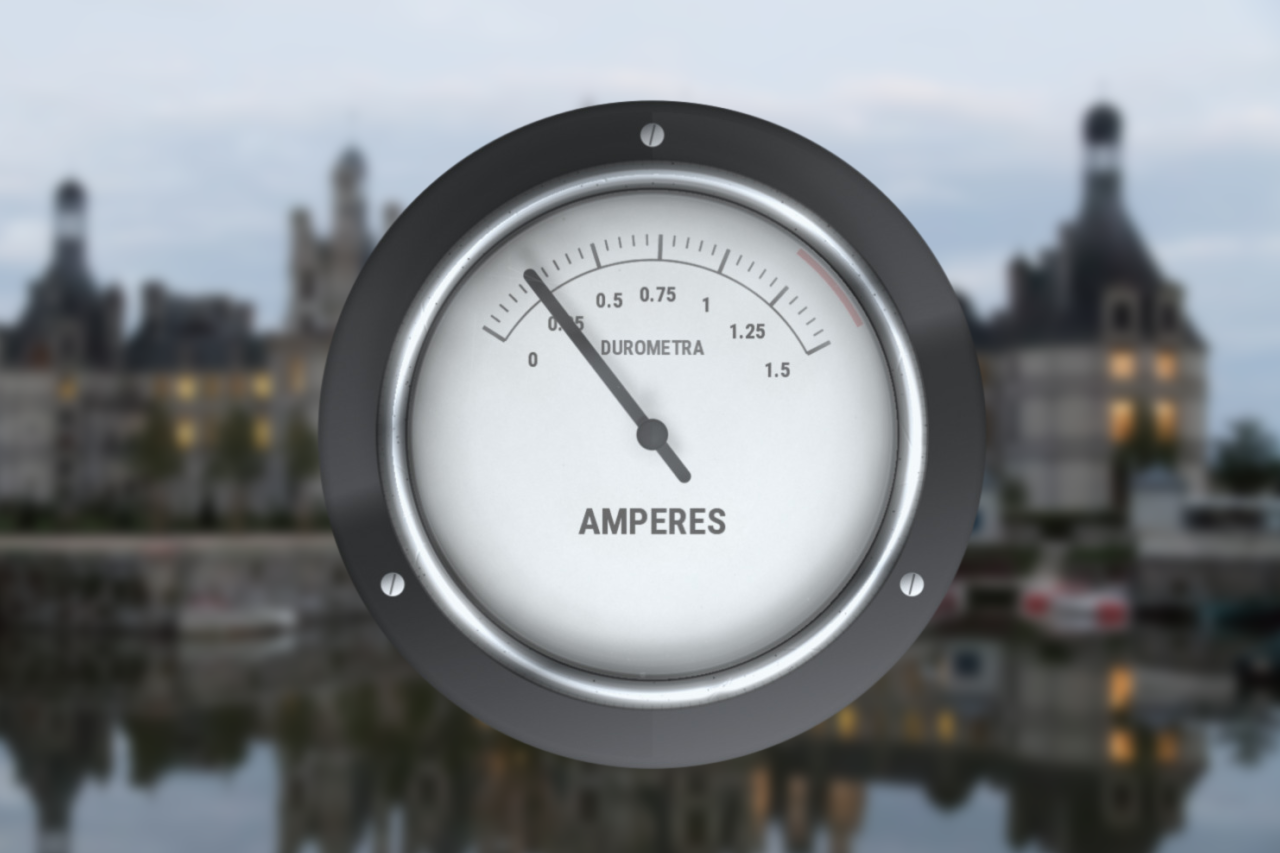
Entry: 0.25 A
